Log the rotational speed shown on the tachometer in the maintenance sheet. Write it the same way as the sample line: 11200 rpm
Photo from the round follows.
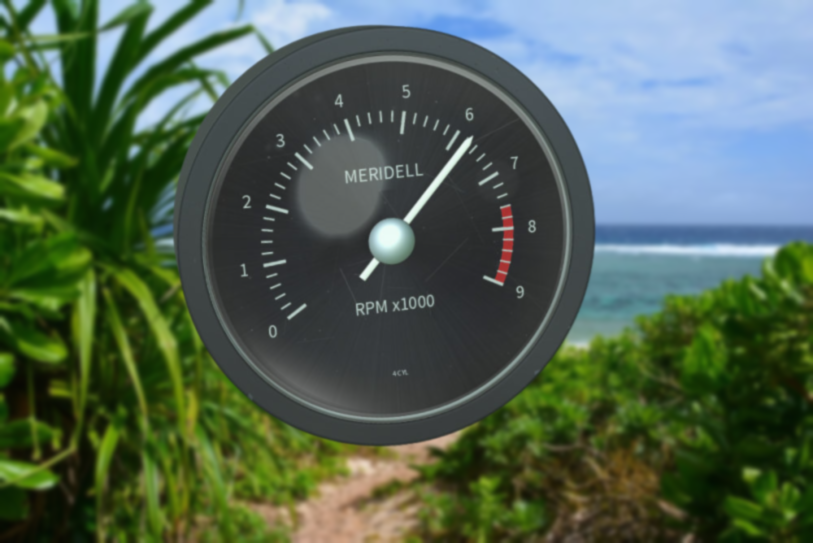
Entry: 6200 rpm
